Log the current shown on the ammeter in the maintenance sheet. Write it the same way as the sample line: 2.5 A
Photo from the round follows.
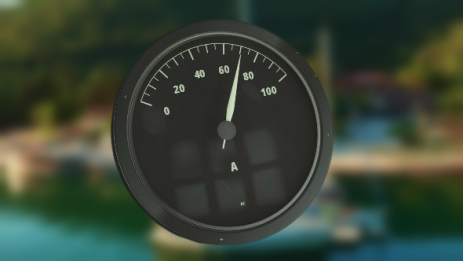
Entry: 70 A
